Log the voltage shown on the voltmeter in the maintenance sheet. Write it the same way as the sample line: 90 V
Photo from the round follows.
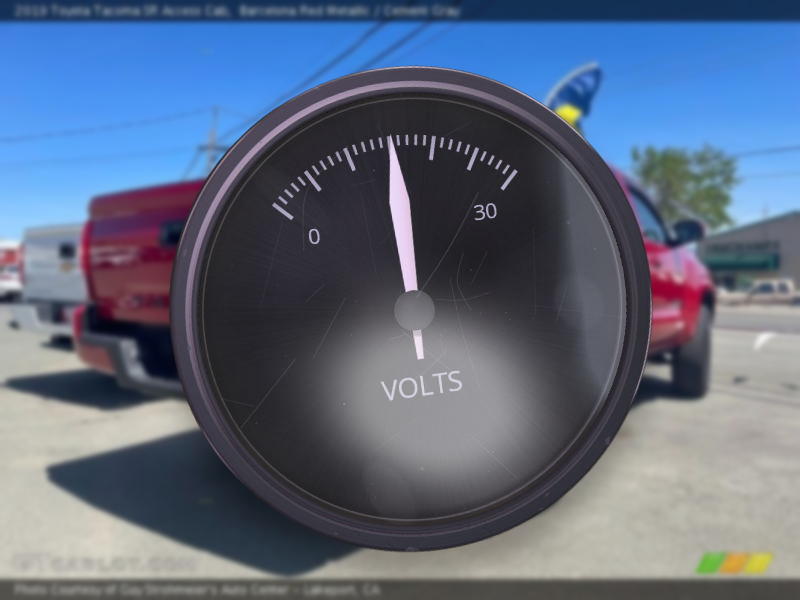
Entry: 15 V
